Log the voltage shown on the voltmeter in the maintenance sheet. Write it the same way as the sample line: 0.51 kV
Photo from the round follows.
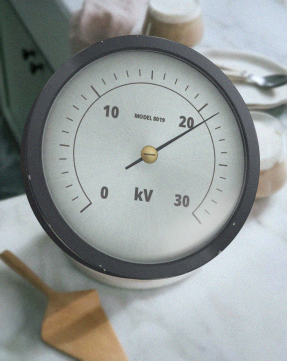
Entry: 21 kV
